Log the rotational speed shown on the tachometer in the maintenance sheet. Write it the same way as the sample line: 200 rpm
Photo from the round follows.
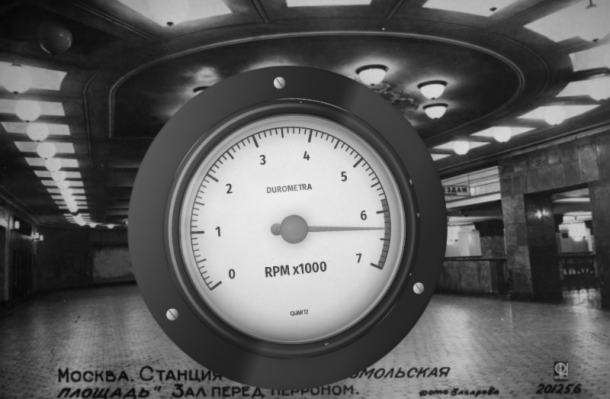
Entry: 6300 rpm
